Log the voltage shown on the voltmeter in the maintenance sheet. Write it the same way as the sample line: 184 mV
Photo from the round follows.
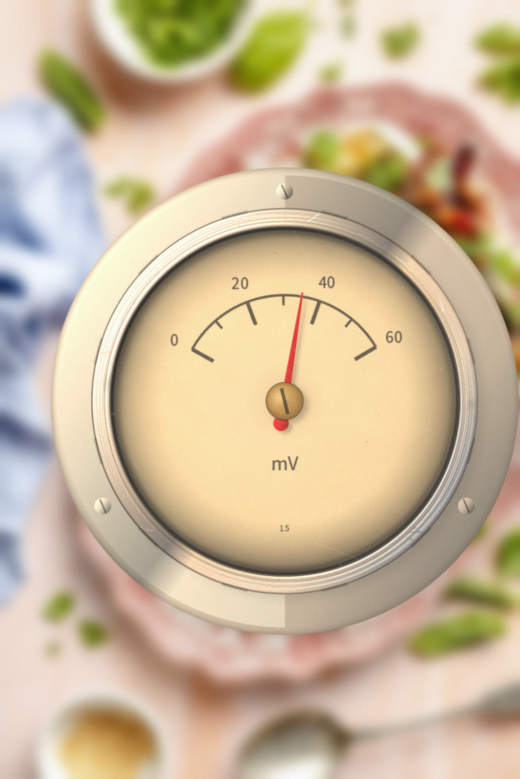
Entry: 35 mV
